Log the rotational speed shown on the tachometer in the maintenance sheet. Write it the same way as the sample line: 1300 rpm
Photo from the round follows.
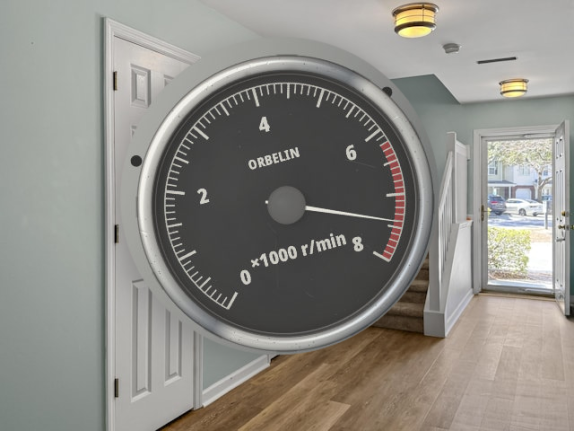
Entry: 7400 rpm
